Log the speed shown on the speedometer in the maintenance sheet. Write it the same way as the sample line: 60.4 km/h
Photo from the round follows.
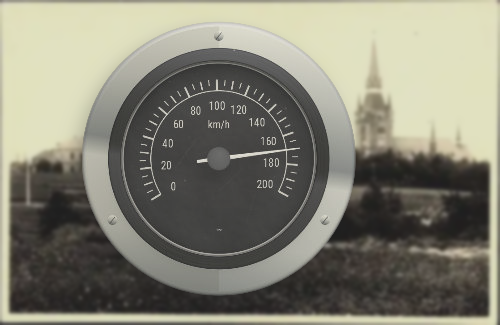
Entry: 170 km/h
